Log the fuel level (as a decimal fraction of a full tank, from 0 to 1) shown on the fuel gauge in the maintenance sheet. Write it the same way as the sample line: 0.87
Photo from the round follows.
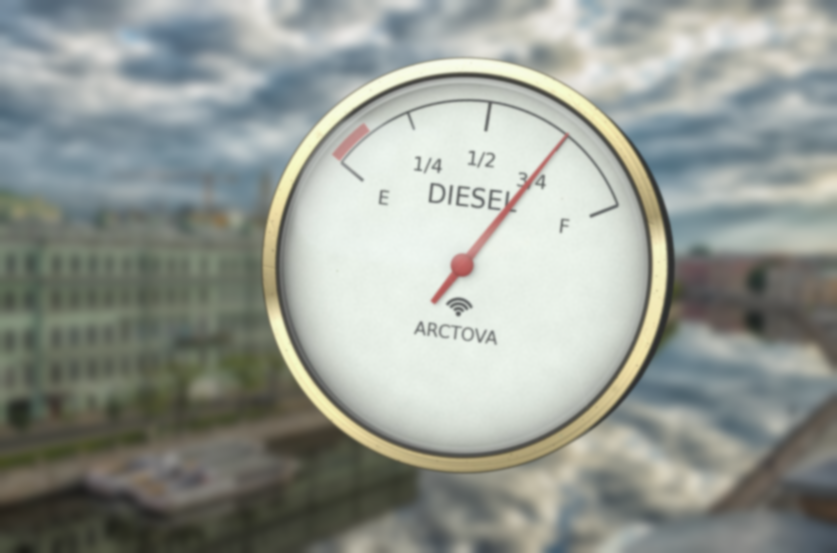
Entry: 0.75
